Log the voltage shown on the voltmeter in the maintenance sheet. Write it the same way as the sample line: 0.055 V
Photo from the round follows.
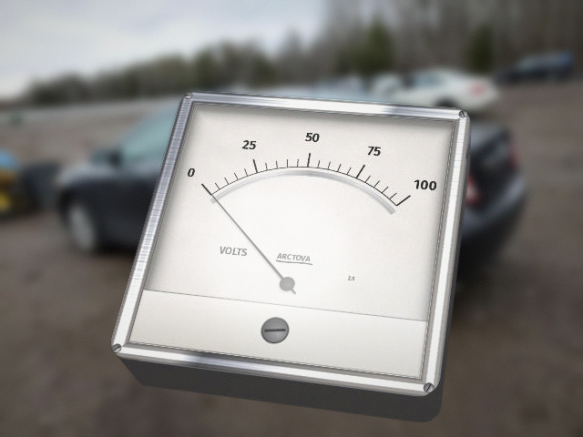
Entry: 0 V
